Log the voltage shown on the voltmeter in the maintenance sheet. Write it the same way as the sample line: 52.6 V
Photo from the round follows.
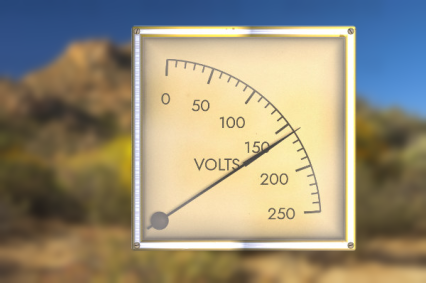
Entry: 160 V
